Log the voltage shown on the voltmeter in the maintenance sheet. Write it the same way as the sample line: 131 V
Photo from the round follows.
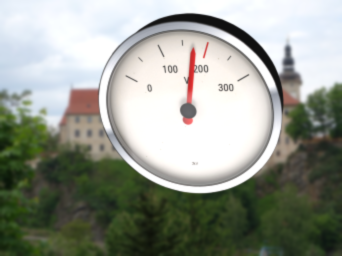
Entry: 175 V
